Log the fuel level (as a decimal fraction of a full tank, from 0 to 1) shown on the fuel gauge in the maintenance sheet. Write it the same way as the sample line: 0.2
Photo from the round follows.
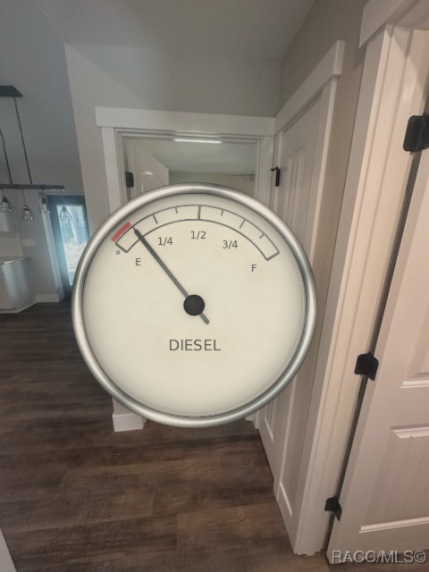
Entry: 0.125
